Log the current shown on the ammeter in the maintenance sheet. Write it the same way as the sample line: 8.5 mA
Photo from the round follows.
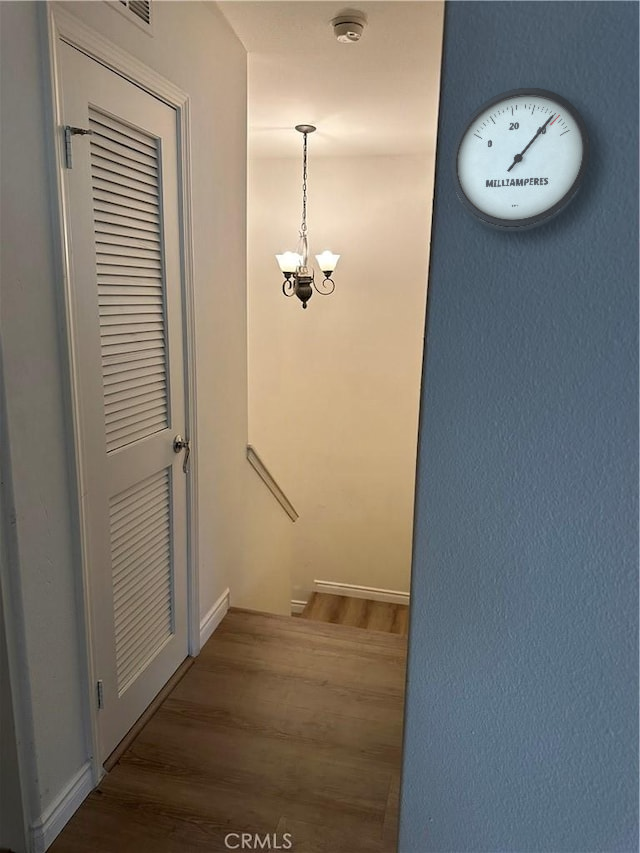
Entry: 40 mA
